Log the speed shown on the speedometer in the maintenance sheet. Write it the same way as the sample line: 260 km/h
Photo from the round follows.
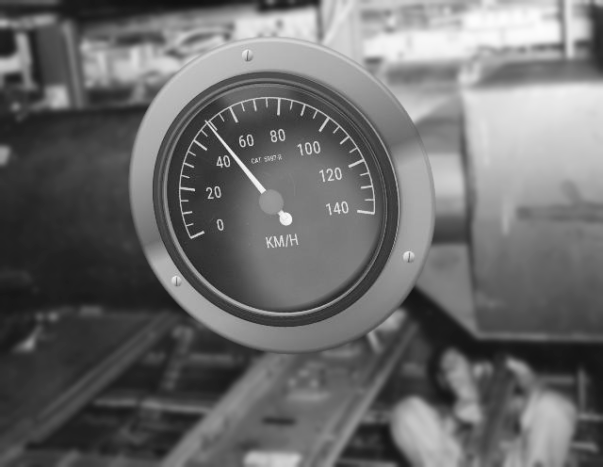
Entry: 50 km/h
